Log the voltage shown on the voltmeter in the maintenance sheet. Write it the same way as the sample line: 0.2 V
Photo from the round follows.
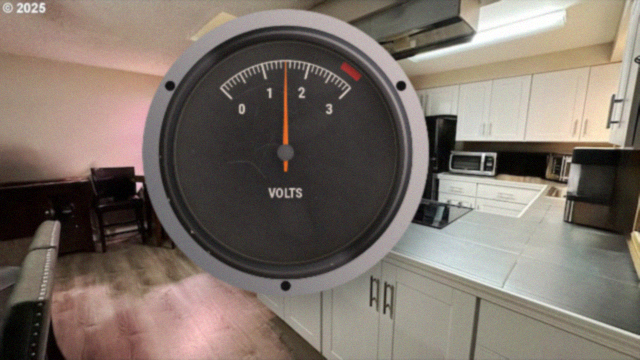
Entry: 1.5 V
